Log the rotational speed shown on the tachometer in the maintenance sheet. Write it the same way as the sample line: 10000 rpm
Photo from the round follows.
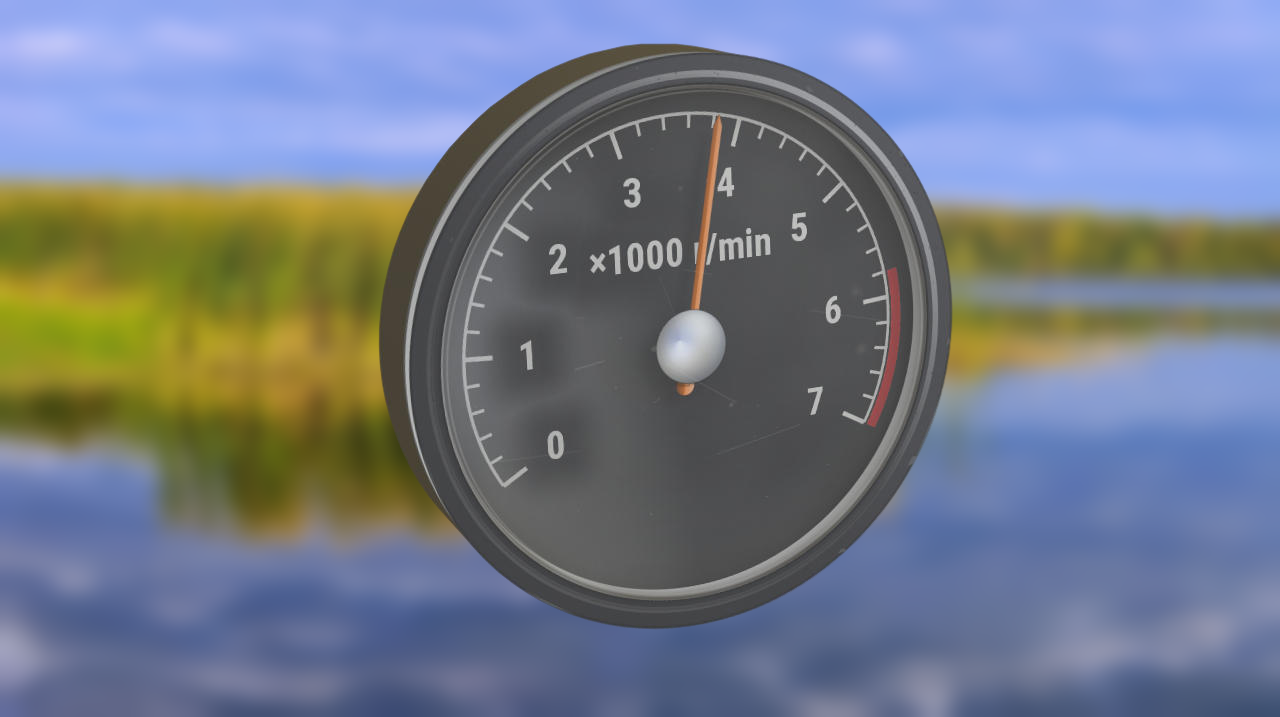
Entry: 3800 rpm
